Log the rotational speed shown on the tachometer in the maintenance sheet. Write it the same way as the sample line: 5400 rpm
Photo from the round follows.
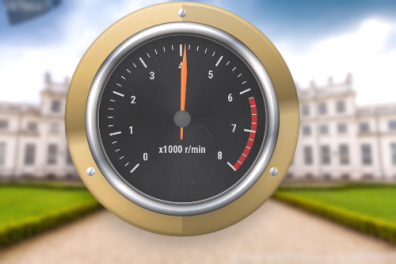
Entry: 4100 rpm
